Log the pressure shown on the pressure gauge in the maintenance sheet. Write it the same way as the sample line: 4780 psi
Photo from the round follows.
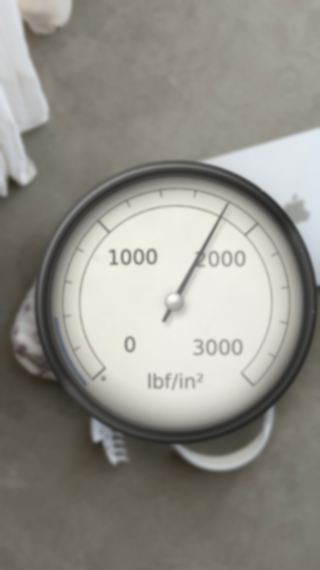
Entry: 1800 psi
